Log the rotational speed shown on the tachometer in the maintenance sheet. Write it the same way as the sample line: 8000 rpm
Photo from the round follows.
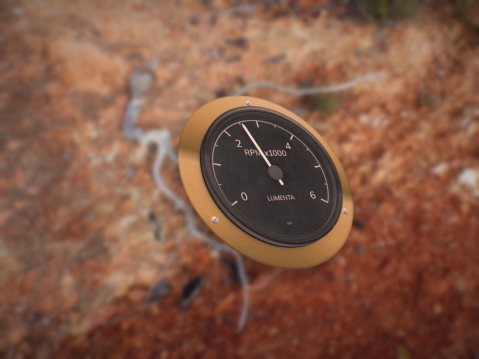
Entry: 2500 rpm
